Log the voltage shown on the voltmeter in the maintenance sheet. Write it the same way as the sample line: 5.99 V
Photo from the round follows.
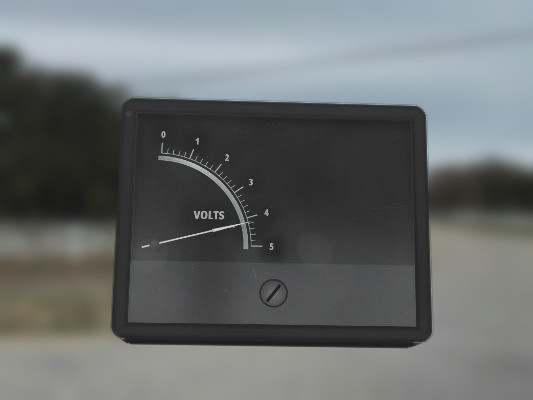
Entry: 4.2 V
